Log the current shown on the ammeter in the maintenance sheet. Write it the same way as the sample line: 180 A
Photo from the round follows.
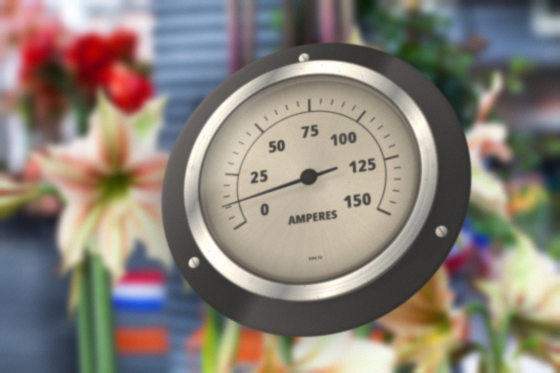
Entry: 10 A
